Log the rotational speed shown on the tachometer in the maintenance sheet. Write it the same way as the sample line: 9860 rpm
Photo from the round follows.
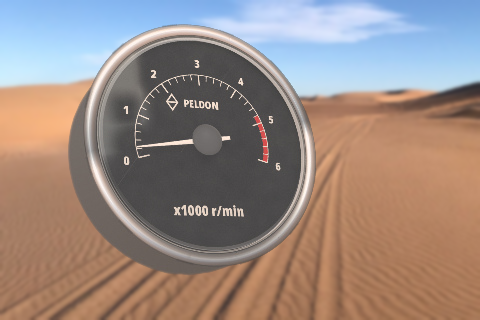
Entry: 200 rpm
